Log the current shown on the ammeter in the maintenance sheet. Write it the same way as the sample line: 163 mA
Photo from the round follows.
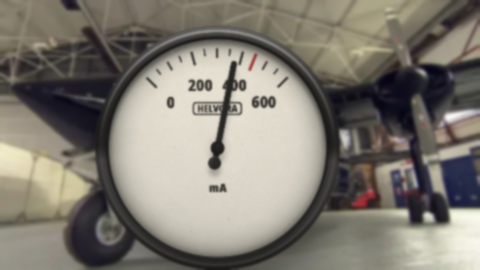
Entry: 375 mA
